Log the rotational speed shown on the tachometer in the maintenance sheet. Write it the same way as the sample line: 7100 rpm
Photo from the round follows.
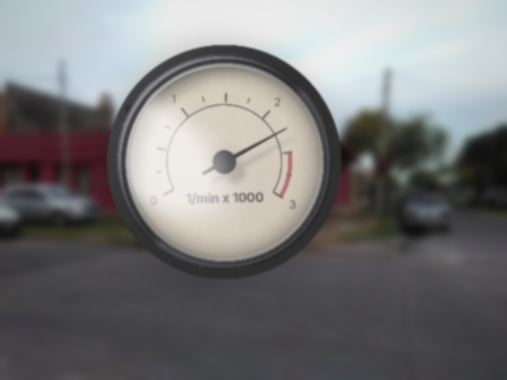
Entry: 2250 rpm
